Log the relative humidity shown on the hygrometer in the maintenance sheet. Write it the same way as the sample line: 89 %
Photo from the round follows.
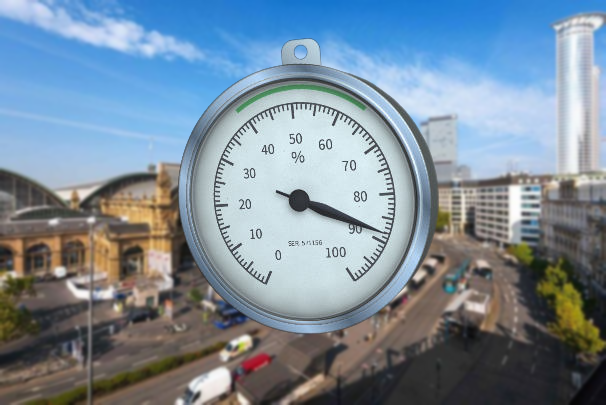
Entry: 88 %
